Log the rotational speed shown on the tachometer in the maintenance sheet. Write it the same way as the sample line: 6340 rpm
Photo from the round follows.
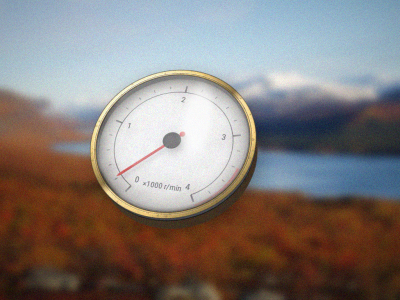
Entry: 200 rpm
